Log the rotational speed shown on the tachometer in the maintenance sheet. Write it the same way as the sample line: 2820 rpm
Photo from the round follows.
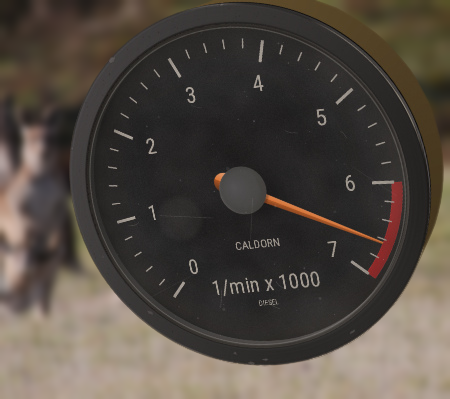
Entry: 6600 rpm
